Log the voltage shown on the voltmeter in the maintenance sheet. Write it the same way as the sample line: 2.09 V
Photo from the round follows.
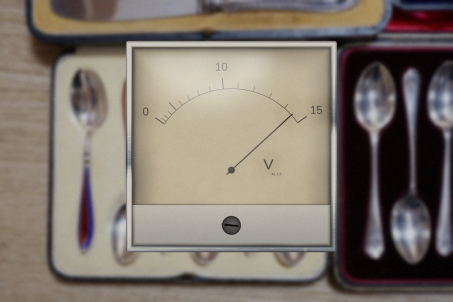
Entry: 14.5 V
